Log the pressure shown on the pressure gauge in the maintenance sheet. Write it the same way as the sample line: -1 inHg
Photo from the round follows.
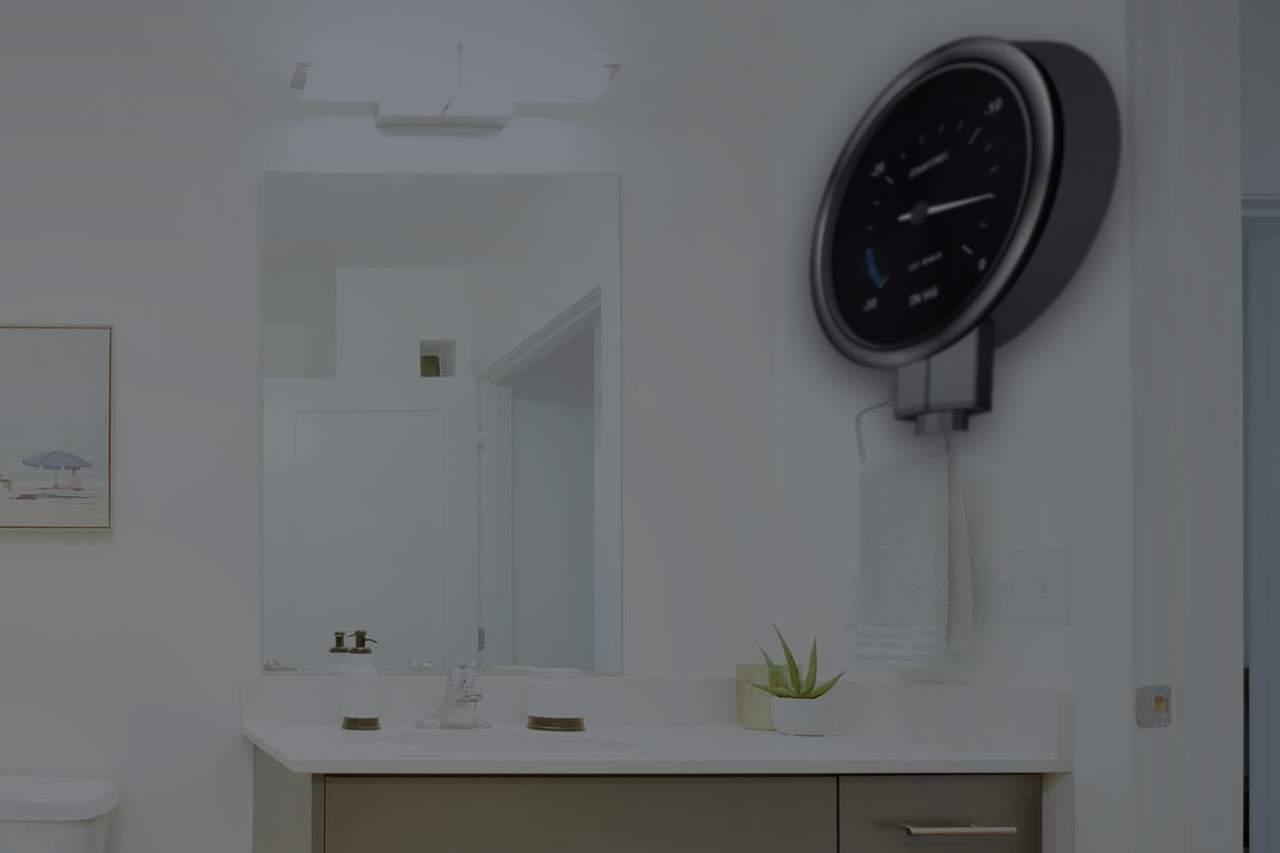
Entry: -4 inHg
